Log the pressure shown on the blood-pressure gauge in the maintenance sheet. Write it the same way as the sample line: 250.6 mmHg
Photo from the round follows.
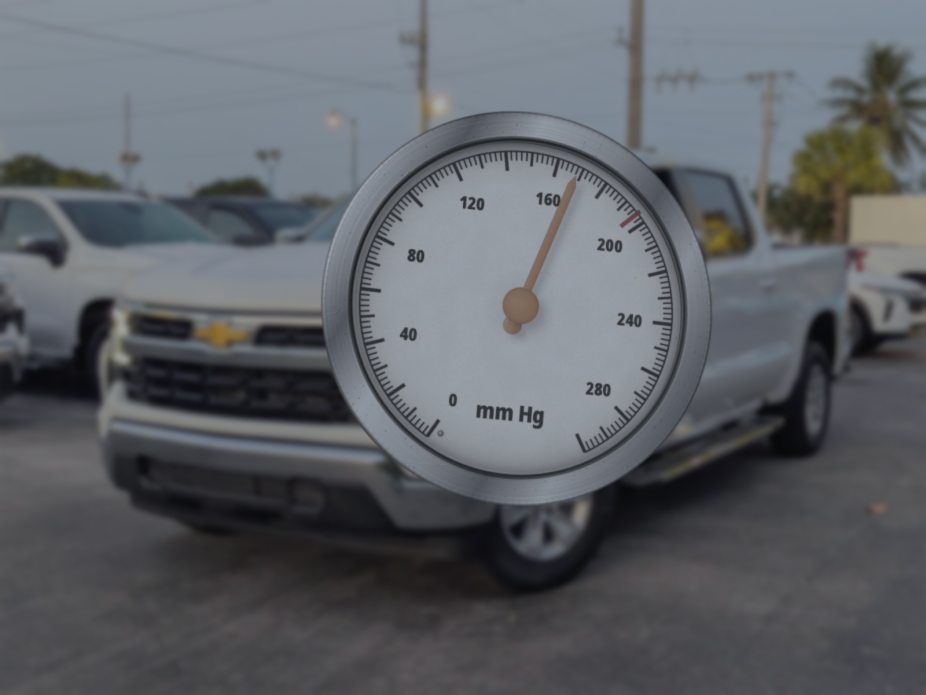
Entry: 168 mmHg
